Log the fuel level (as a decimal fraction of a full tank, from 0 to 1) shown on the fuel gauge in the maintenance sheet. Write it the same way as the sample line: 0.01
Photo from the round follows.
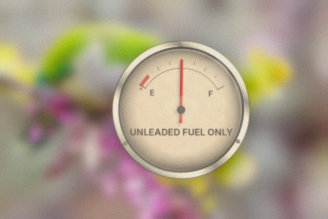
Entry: 0.5
